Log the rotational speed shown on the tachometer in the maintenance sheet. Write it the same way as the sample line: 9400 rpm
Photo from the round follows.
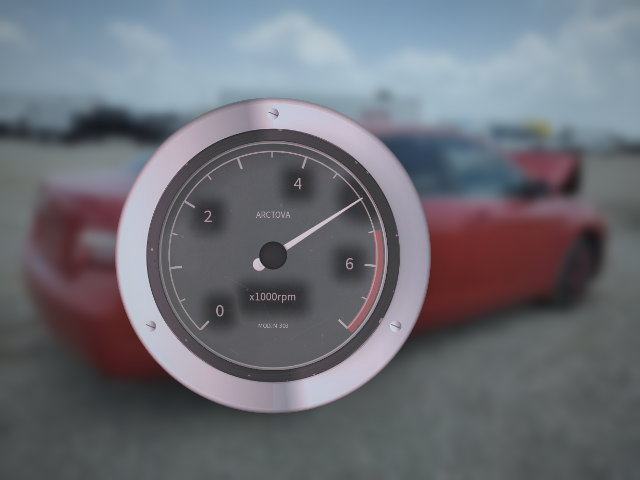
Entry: 5000 rpm
